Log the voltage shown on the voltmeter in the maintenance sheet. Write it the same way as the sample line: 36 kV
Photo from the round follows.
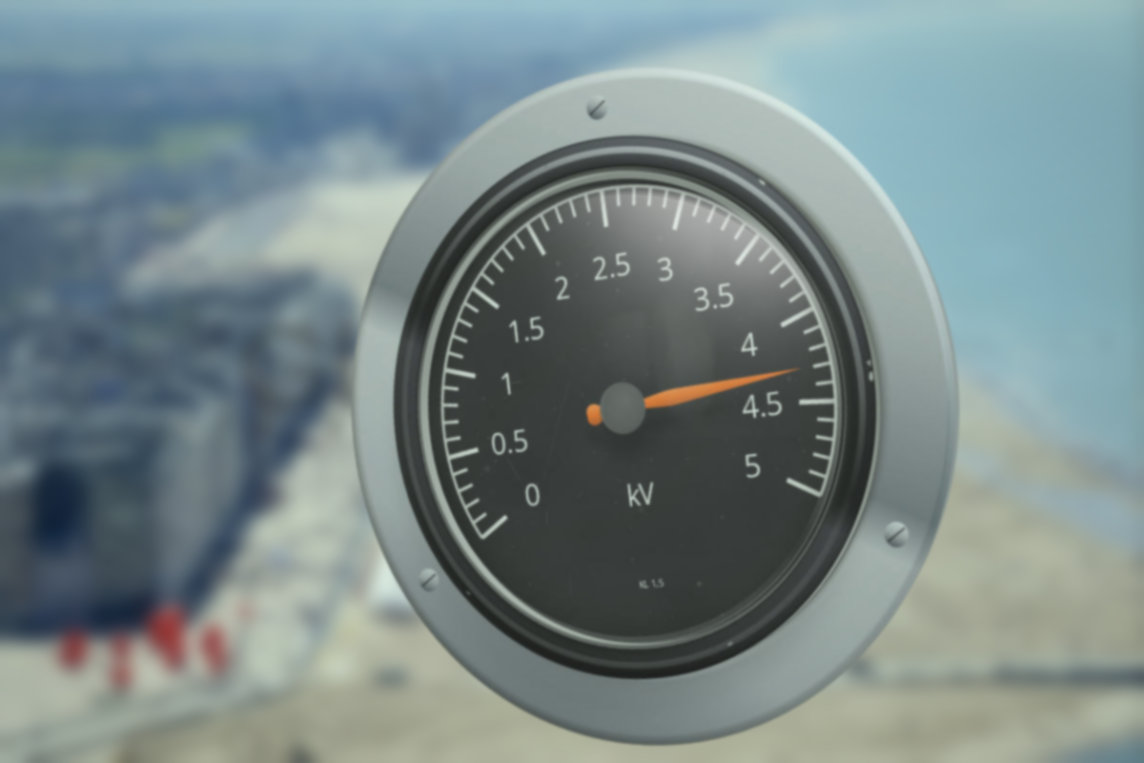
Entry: 4.3 kV
